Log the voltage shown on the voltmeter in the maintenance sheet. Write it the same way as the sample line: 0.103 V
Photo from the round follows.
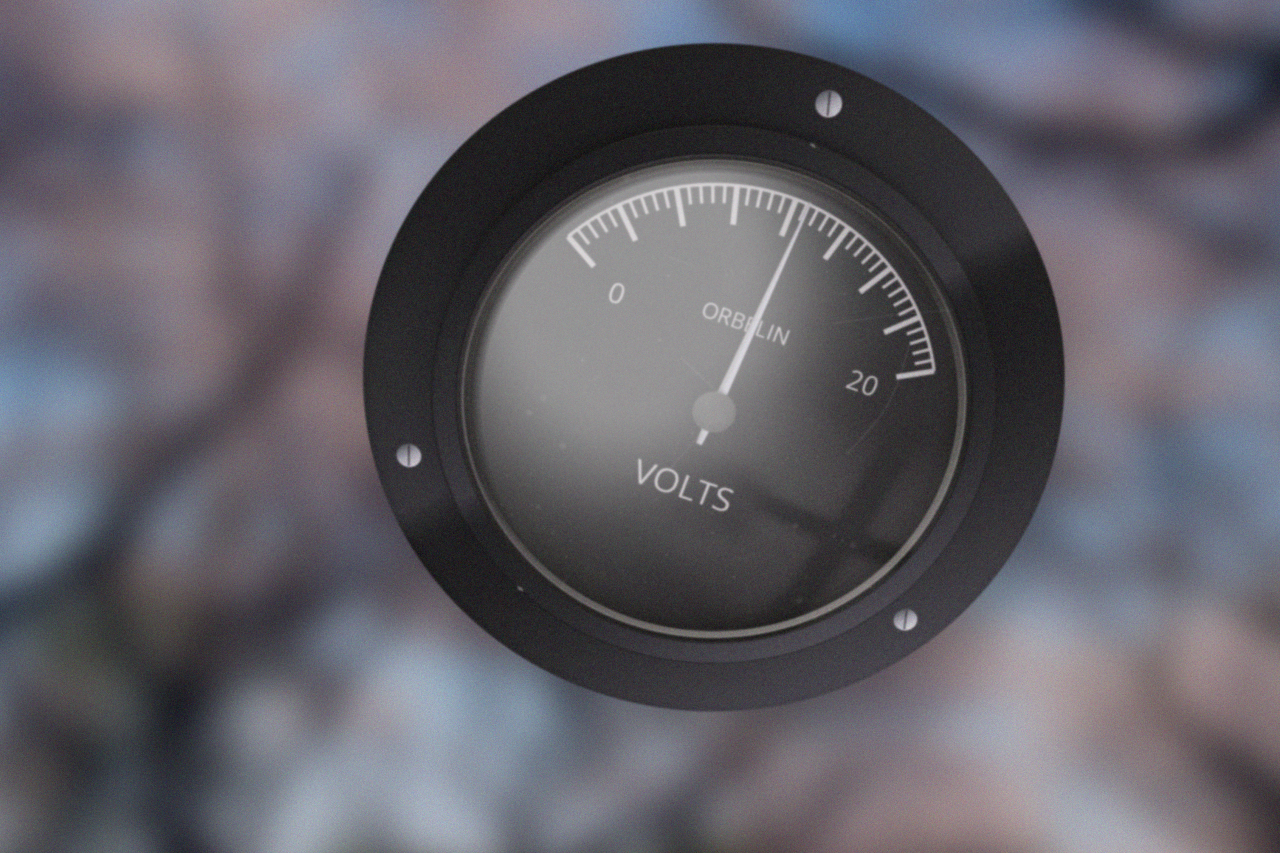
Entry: 10.5 V
